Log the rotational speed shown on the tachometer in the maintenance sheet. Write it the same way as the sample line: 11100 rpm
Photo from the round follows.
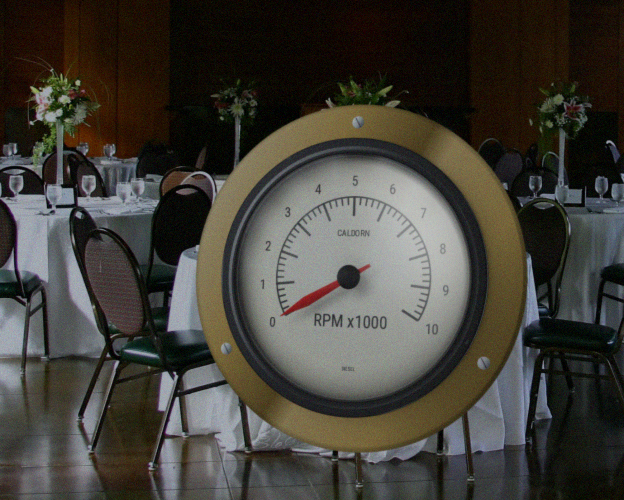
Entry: 0 rpm
